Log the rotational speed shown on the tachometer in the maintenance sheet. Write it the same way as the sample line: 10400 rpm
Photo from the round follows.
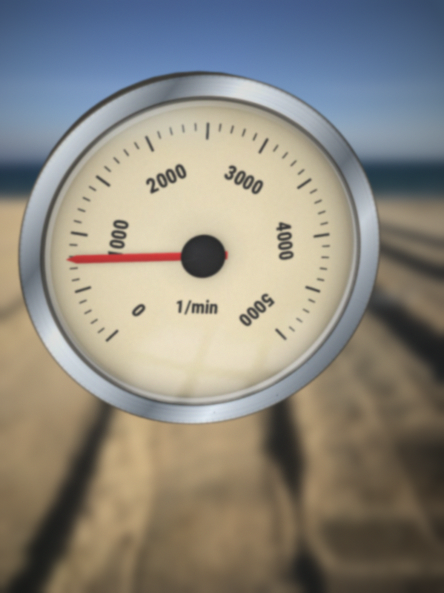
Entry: 800 rpm
